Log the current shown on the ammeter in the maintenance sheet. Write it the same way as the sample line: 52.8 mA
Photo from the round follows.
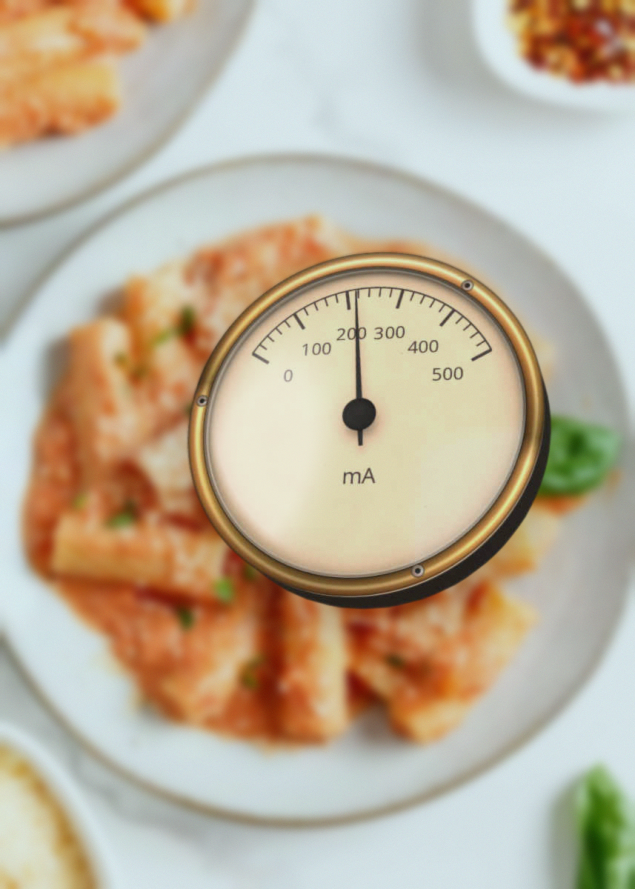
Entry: 220 mA
